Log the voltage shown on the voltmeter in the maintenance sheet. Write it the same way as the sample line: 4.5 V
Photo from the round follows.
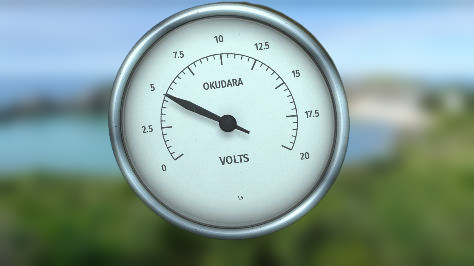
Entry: 5 V
